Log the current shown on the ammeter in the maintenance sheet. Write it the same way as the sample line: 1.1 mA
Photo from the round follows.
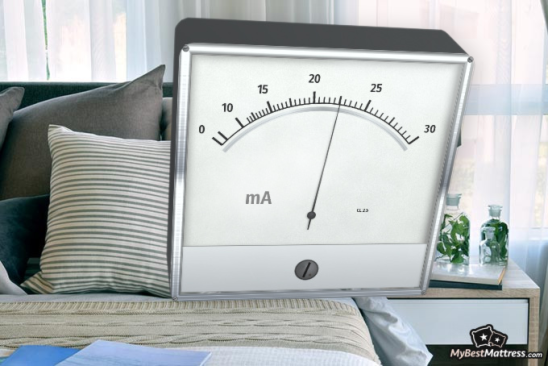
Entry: 22.5 mA
